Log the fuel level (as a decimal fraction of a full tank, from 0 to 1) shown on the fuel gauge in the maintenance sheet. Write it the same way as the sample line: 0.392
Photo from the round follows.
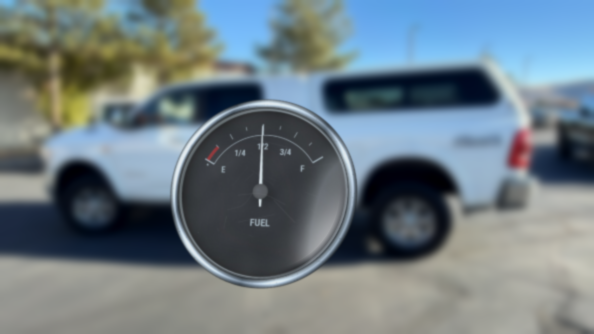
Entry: 0.5
